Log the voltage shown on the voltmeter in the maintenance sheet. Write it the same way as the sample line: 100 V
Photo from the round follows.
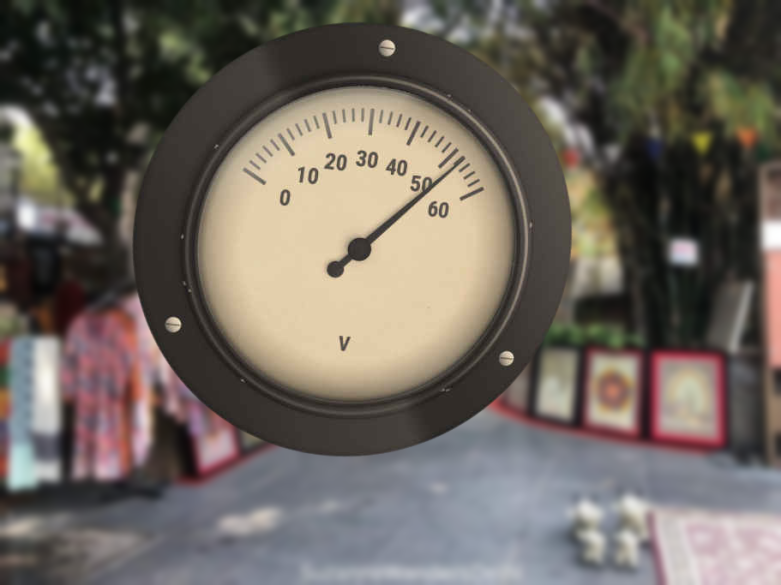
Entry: 52 V
